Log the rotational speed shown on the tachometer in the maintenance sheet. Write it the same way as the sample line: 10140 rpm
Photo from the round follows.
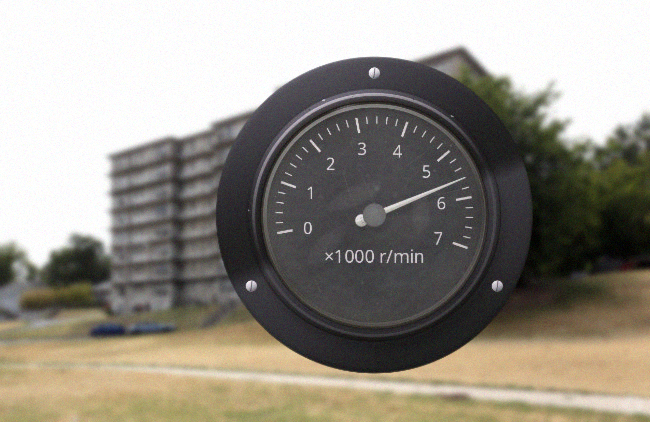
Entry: 5600 rpm
